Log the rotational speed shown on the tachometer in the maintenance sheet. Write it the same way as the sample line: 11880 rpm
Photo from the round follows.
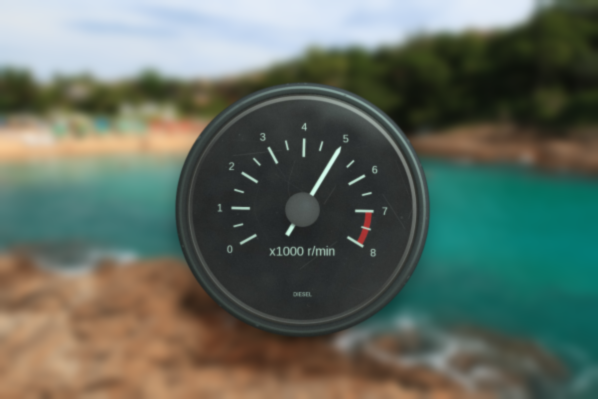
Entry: 5000 rpm
